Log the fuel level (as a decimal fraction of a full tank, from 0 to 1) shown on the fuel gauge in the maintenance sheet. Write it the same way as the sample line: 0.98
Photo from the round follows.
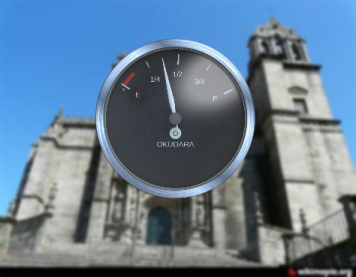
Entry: 0.375
